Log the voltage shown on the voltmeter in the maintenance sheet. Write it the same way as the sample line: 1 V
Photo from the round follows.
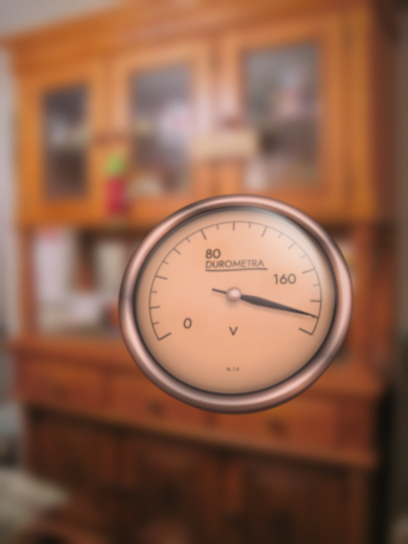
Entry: 190 V
